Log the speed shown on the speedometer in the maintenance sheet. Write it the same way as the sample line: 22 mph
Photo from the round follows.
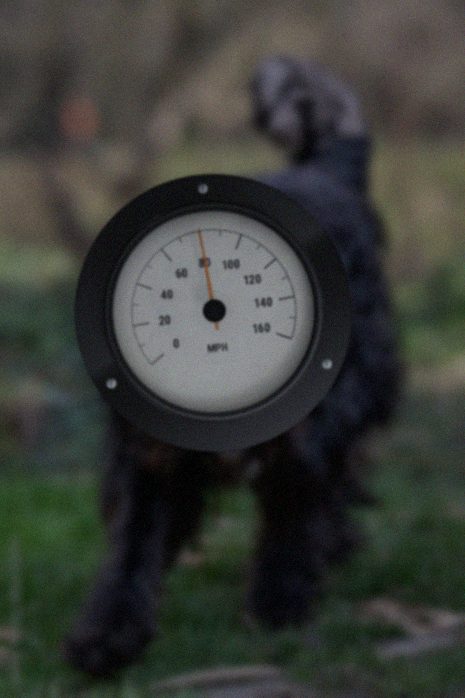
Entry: 80 mph
